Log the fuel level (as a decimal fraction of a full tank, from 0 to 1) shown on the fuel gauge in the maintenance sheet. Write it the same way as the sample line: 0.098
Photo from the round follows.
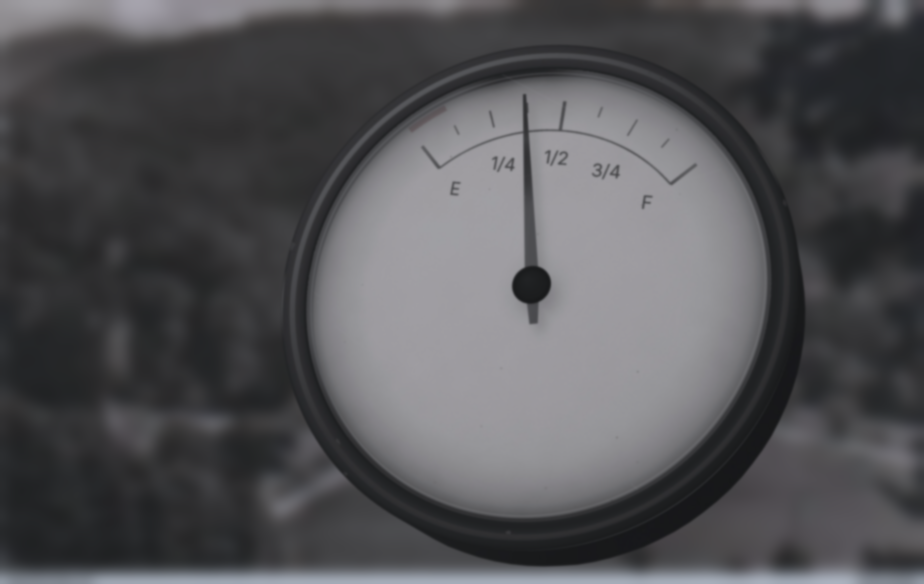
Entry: 0.375
